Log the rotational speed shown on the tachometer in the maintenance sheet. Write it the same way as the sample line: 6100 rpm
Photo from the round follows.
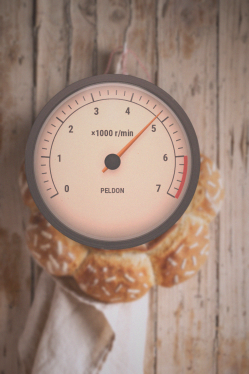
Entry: 4800 rpm
